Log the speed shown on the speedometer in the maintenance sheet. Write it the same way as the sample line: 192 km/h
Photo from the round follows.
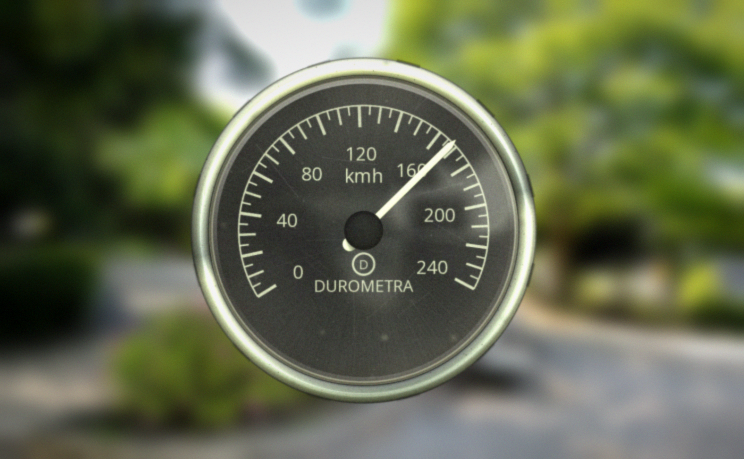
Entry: 167.5 km/h
